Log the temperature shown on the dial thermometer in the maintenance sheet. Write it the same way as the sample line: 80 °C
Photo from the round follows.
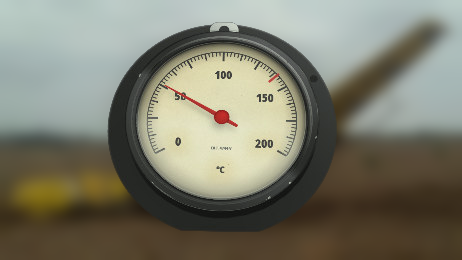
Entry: 50 °C
